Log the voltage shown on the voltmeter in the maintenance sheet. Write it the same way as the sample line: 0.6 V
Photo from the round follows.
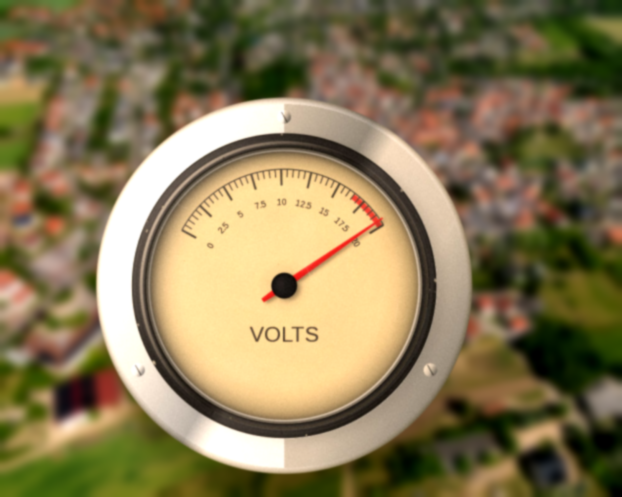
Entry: 19.5 V
